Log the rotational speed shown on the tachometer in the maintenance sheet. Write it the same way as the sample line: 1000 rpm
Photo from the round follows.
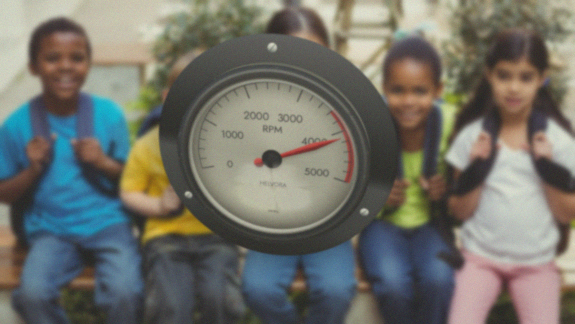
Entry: 4100 rpm
